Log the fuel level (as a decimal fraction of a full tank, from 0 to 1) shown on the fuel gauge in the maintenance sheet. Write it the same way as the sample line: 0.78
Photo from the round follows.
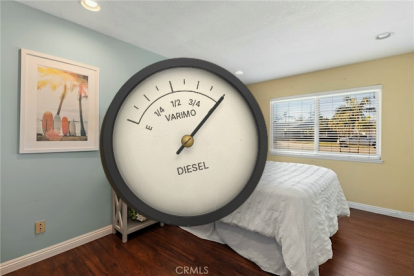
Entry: 1
